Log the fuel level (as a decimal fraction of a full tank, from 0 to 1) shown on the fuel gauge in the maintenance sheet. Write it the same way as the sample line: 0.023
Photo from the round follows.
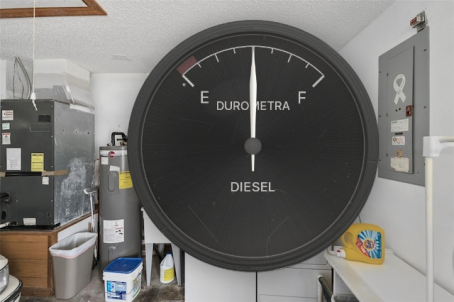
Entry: 0.5
